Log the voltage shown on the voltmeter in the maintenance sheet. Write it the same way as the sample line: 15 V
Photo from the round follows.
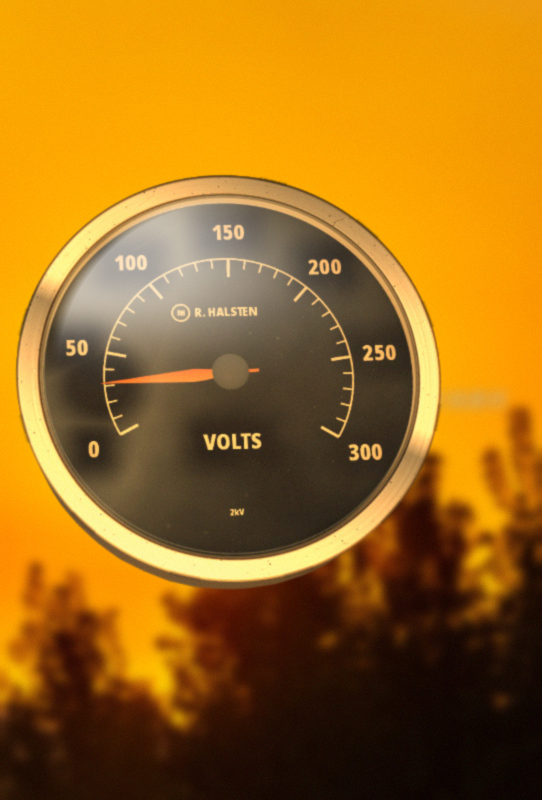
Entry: 30 V
